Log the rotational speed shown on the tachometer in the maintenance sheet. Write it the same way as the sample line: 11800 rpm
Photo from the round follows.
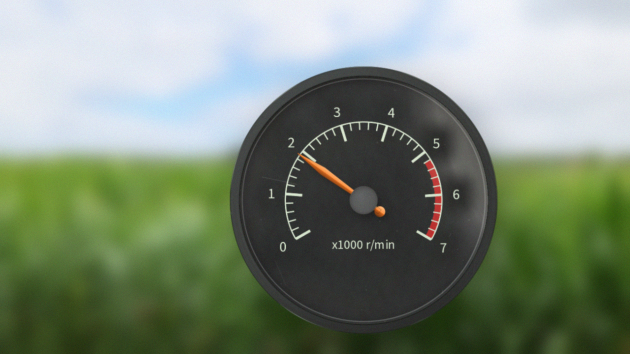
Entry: 1900 rpm
